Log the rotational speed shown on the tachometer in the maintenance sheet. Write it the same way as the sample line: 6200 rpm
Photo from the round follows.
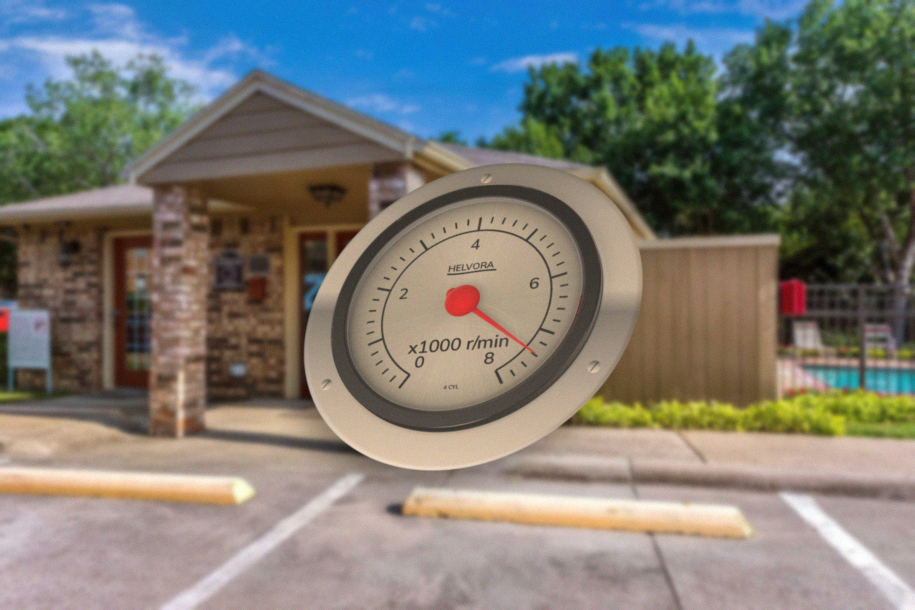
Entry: 7400 rpm
